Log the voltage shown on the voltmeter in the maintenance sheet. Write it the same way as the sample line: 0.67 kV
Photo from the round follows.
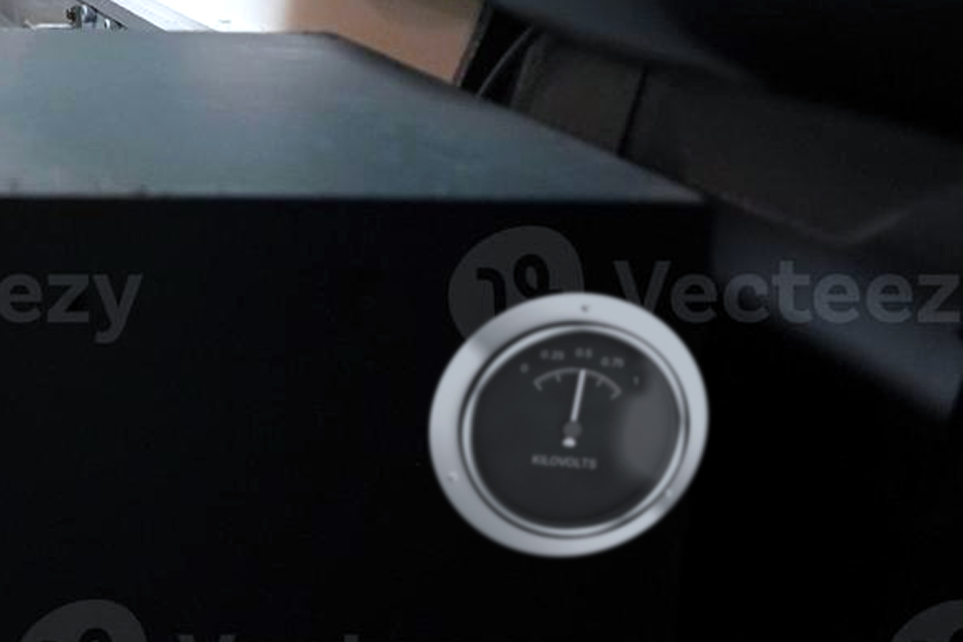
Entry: 0.5 kV
